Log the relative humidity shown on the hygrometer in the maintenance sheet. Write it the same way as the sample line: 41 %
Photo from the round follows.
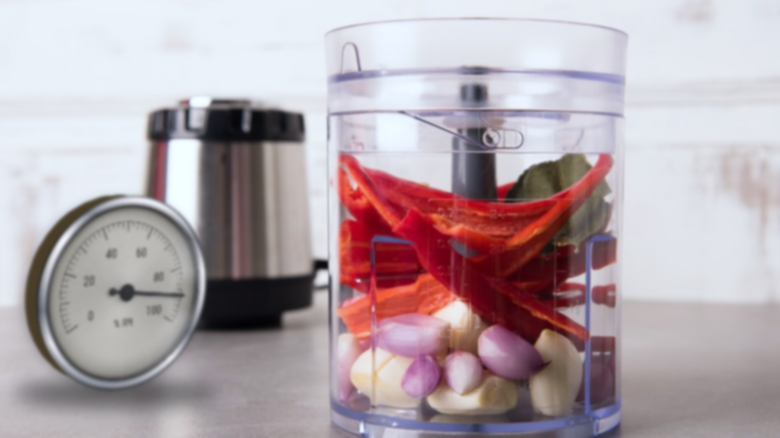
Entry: 90 %
